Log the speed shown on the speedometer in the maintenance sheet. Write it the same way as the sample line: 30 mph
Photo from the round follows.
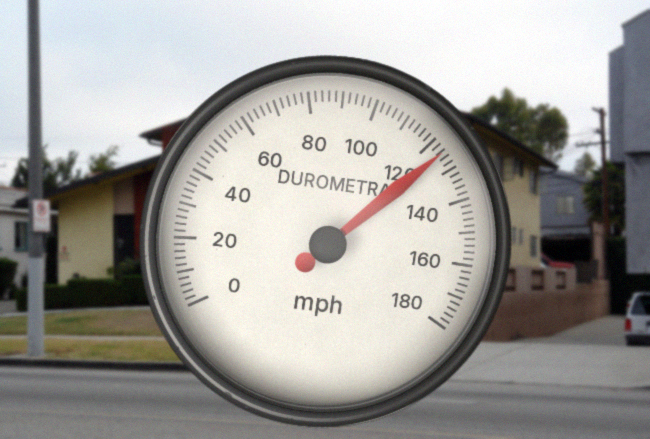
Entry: 124 mph
